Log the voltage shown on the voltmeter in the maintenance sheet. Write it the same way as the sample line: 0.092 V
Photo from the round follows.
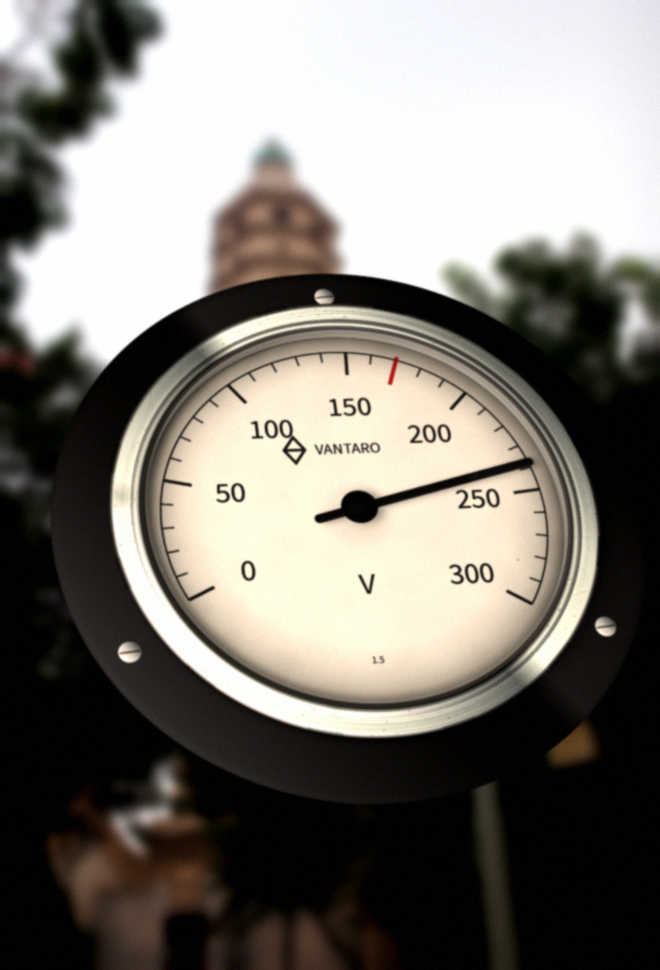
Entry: 240 V
